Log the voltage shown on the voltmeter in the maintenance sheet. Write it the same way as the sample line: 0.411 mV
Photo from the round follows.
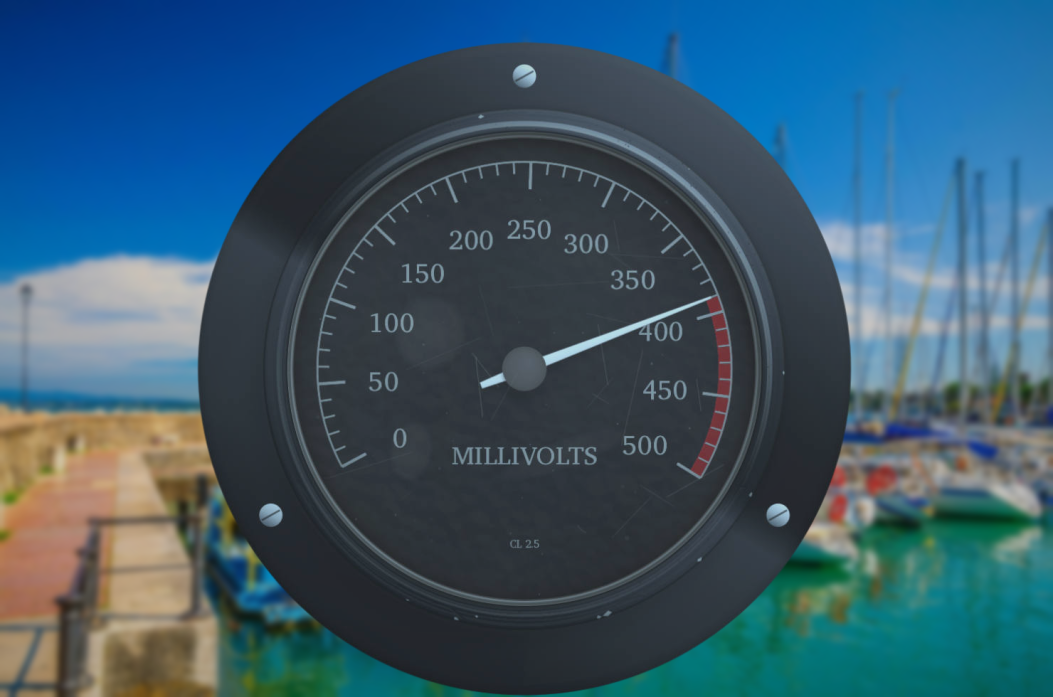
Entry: 390 mV
